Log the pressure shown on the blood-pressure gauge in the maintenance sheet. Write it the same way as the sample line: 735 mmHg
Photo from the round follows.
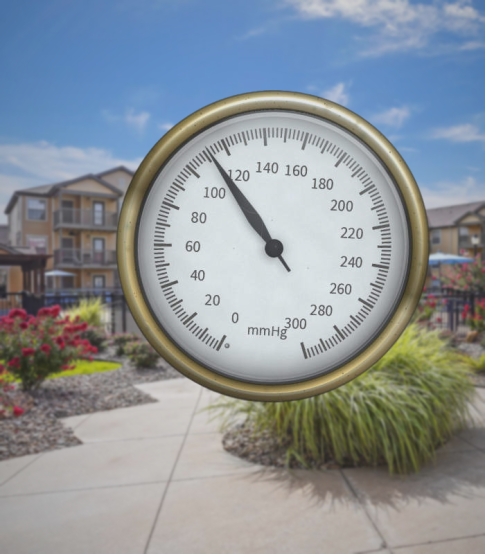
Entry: 112 mmHg
